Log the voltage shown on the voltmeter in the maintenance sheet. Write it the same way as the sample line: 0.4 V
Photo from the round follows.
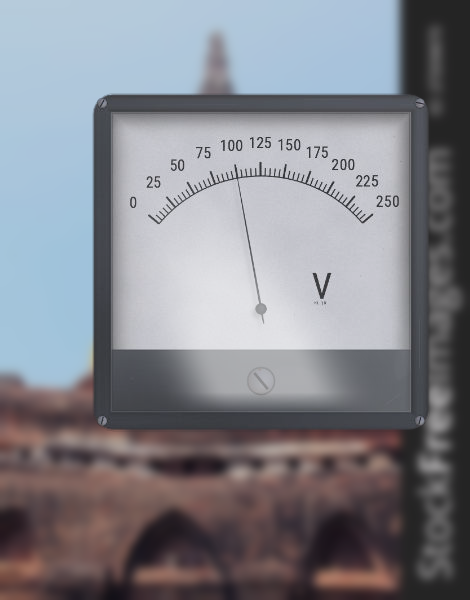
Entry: 100 V
